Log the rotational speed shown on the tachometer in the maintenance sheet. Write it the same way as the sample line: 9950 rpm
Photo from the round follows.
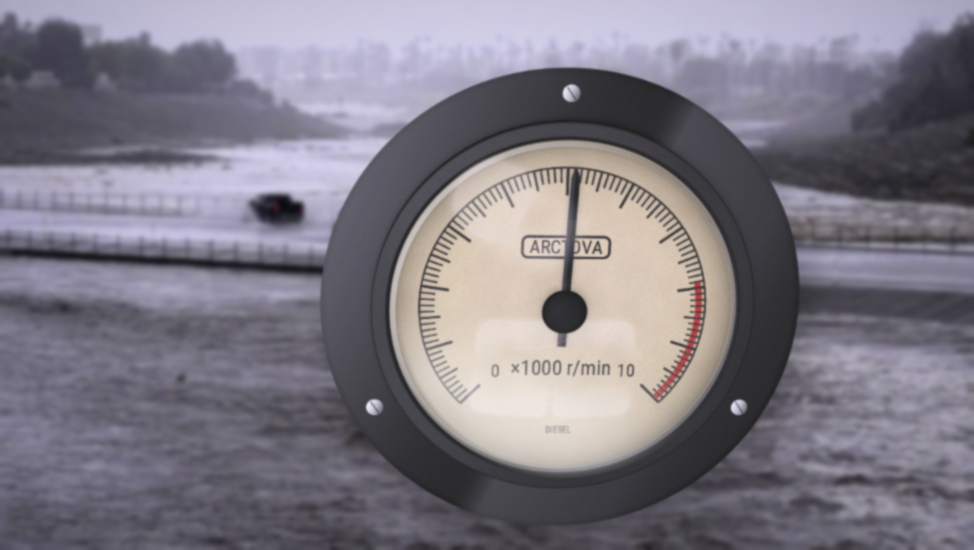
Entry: 5100 rpm
